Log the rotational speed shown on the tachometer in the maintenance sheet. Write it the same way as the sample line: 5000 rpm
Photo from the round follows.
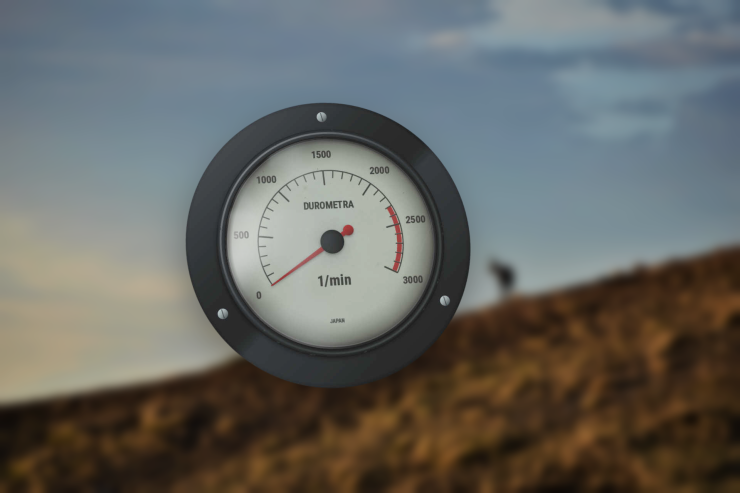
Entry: 0 rpm
